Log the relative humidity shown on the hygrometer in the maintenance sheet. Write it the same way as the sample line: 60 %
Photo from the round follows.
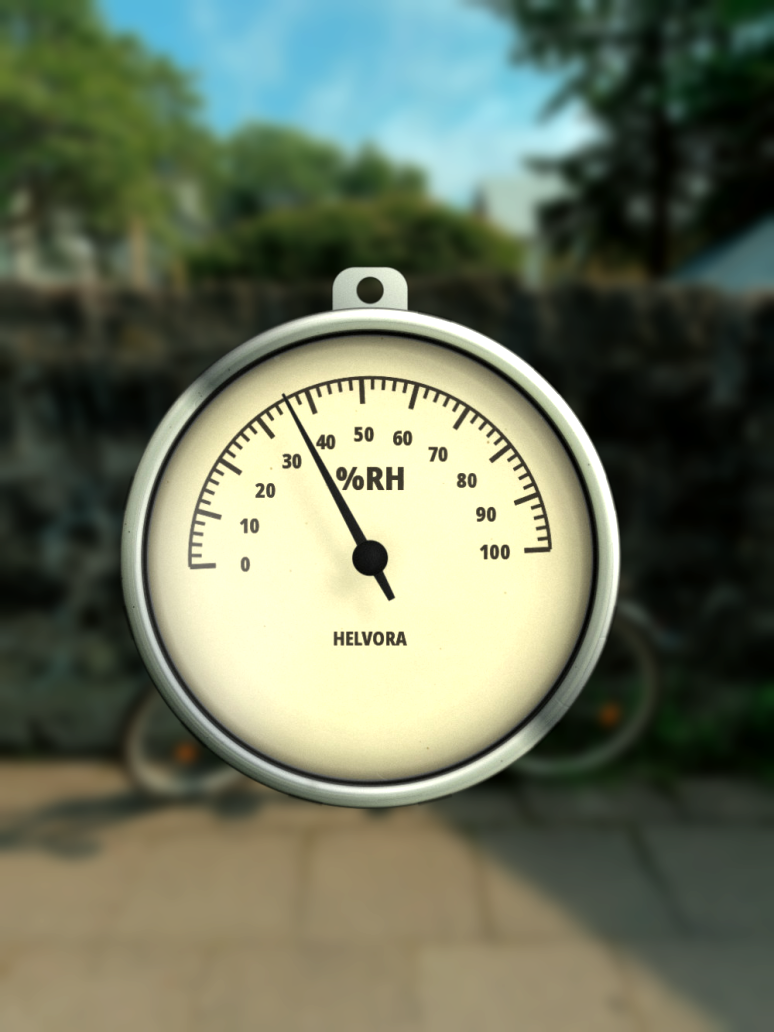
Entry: 36 %
